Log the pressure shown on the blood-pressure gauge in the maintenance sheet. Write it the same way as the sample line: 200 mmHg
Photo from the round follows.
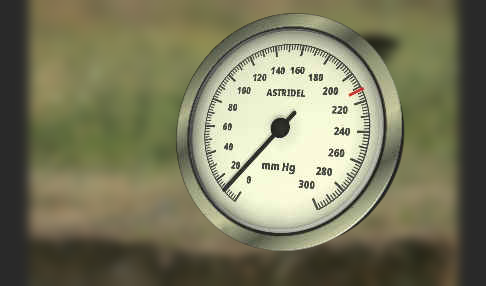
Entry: 10 mmHg
